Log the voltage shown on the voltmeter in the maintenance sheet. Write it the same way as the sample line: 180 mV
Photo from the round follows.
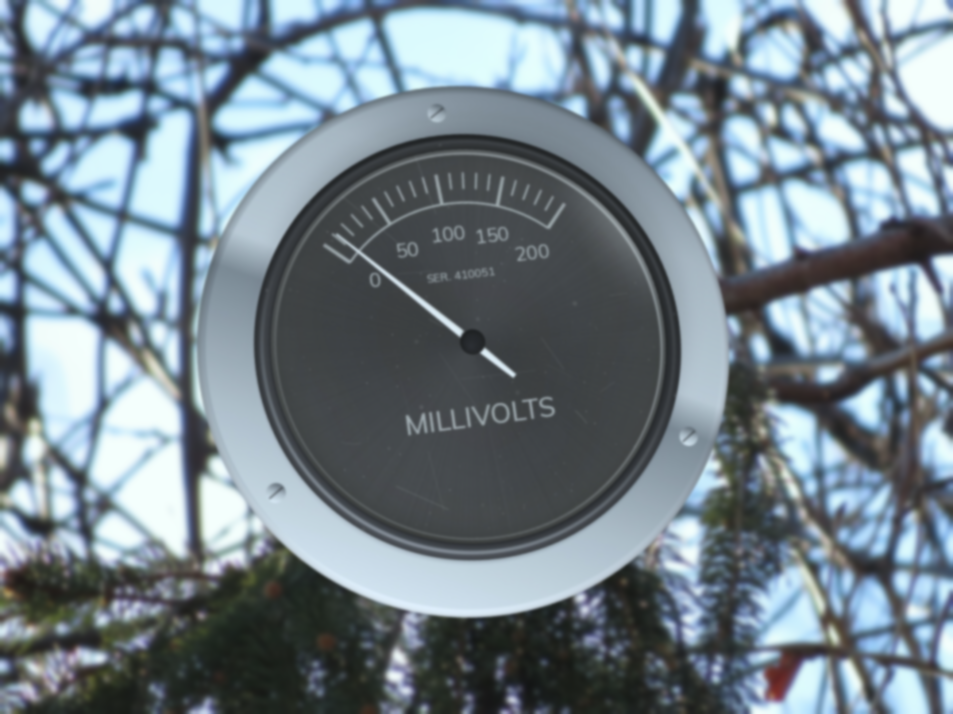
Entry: 10 mV
